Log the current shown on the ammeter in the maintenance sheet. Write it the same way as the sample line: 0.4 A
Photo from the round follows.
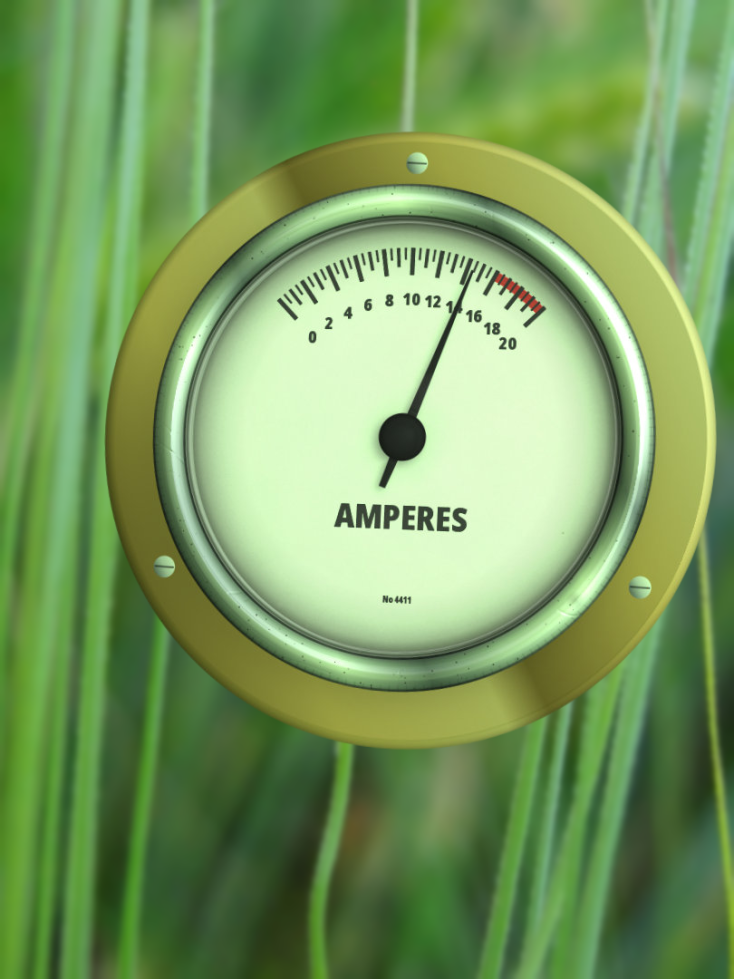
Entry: 14.5 A
